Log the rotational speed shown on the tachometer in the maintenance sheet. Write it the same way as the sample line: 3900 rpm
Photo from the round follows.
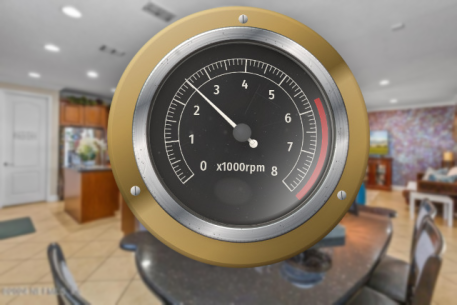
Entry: 2500 rpm
